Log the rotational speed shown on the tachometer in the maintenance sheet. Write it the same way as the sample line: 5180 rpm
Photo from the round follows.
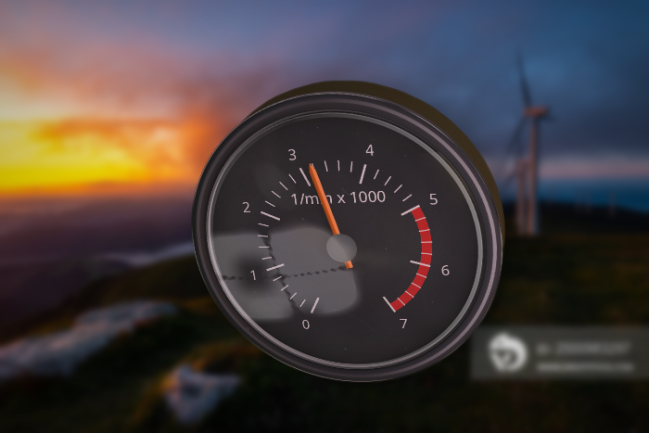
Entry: 3200 rpm
